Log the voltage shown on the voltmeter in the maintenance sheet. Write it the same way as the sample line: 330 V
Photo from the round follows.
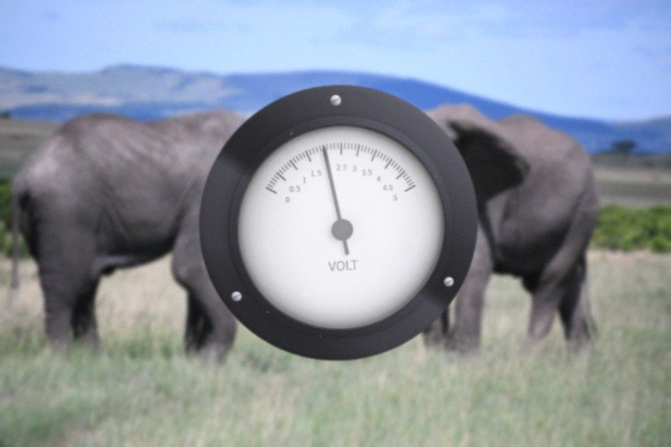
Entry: 2 V
